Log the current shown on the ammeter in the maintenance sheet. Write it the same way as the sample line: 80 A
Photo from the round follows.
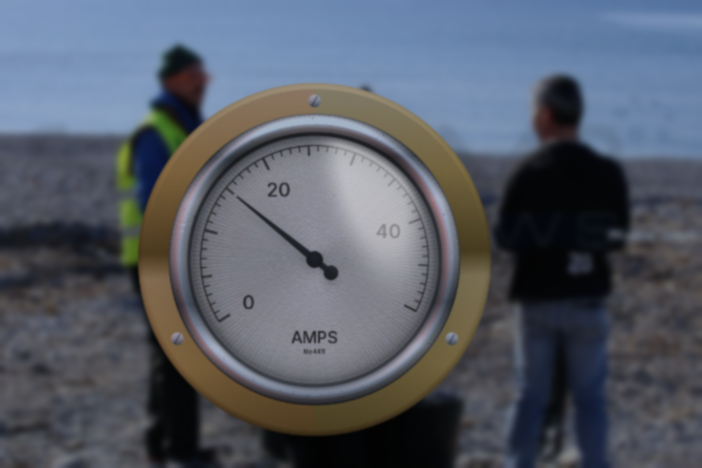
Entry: 15 A
